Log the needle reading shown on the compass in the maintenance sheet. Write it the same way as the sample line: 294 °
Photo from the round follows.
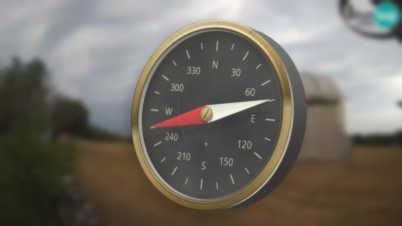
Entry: 255 °
